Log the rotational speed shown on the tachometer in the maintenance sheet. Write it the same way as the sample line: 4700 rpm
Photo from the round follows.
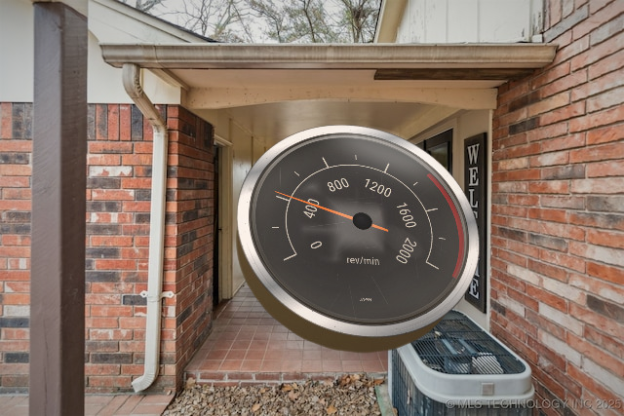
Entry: 400 rpm
